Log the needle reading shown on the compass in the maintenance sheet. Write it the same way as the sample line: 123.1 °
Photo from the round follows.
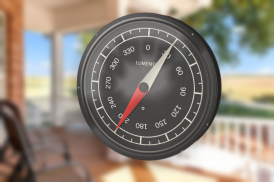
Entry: 210 °
